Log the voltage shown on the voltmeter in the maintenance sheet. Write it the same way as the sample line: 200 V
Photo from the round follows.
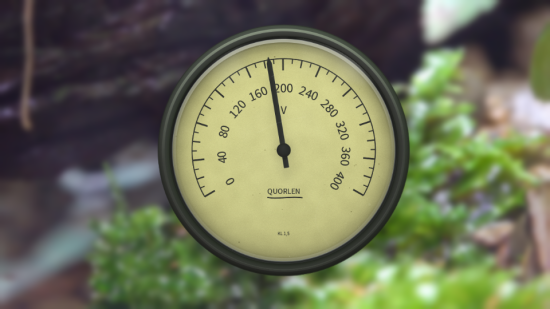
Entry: 185 V
